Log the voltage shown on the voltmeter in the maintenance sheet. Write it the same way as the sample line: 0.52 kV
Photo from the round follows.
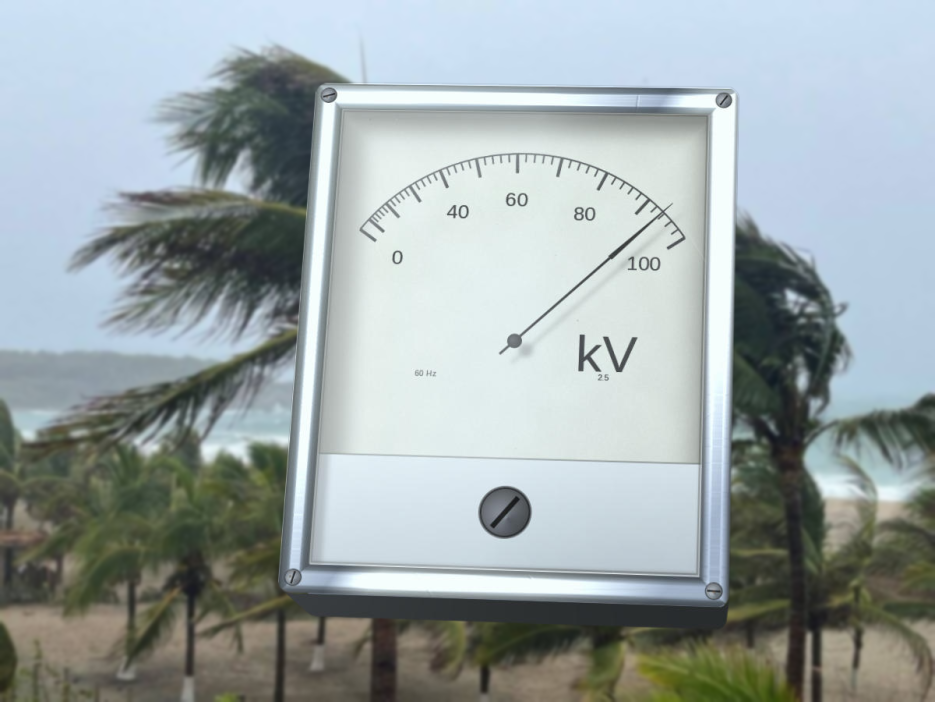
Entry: 94 kV
